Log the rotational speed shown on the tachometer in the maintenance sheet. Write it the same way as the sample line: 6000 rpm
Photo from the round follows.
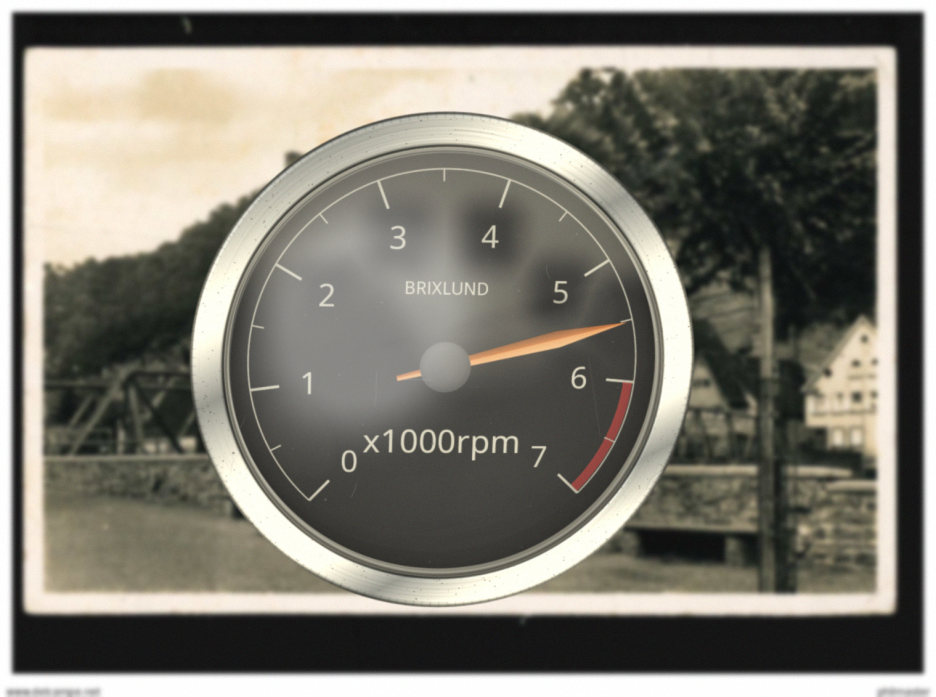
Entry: 5500 rpm
